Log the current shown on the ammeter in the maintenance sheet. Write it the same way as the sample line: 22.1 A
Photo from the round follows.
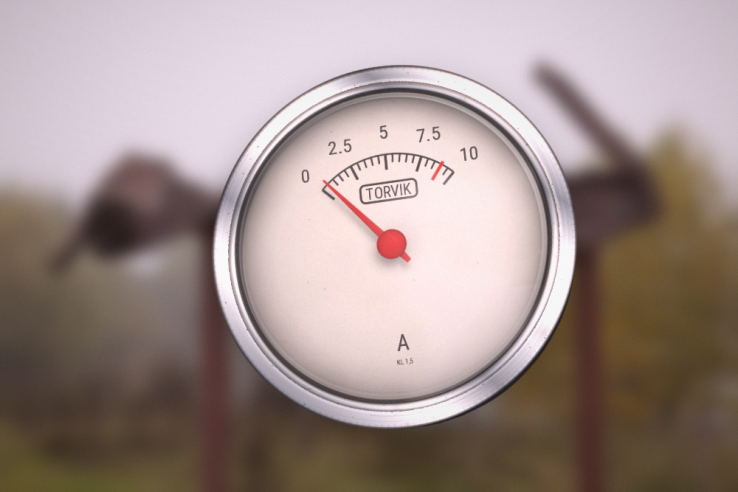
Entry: 0.5 A
